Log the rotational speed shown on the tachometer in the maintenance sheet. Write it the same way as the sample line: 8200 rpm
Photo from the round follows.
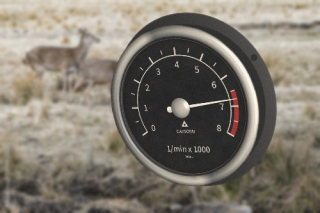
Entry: 6750 rpm
